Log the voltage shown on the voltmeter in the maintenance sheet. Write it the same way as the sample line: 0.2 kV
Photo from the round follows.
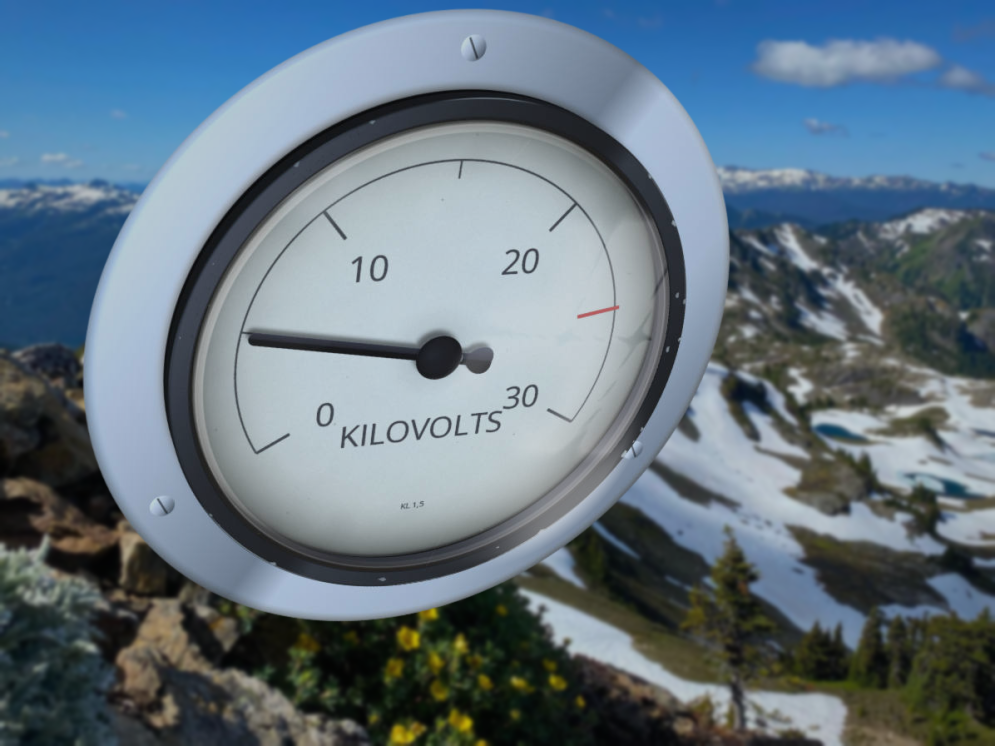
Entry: 5 kV
